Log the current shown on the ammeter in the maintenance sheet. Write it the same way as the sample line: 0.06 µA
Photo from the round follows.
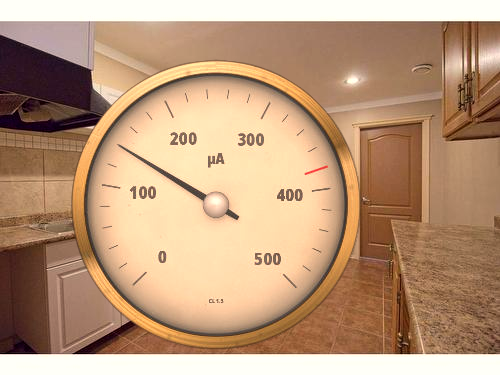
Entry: 140 µA
